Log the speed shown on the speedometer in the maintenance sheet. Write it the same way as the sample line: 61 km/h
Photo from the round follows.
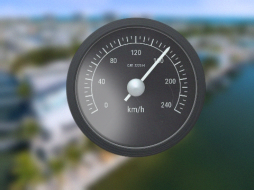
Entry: 160 km/h
